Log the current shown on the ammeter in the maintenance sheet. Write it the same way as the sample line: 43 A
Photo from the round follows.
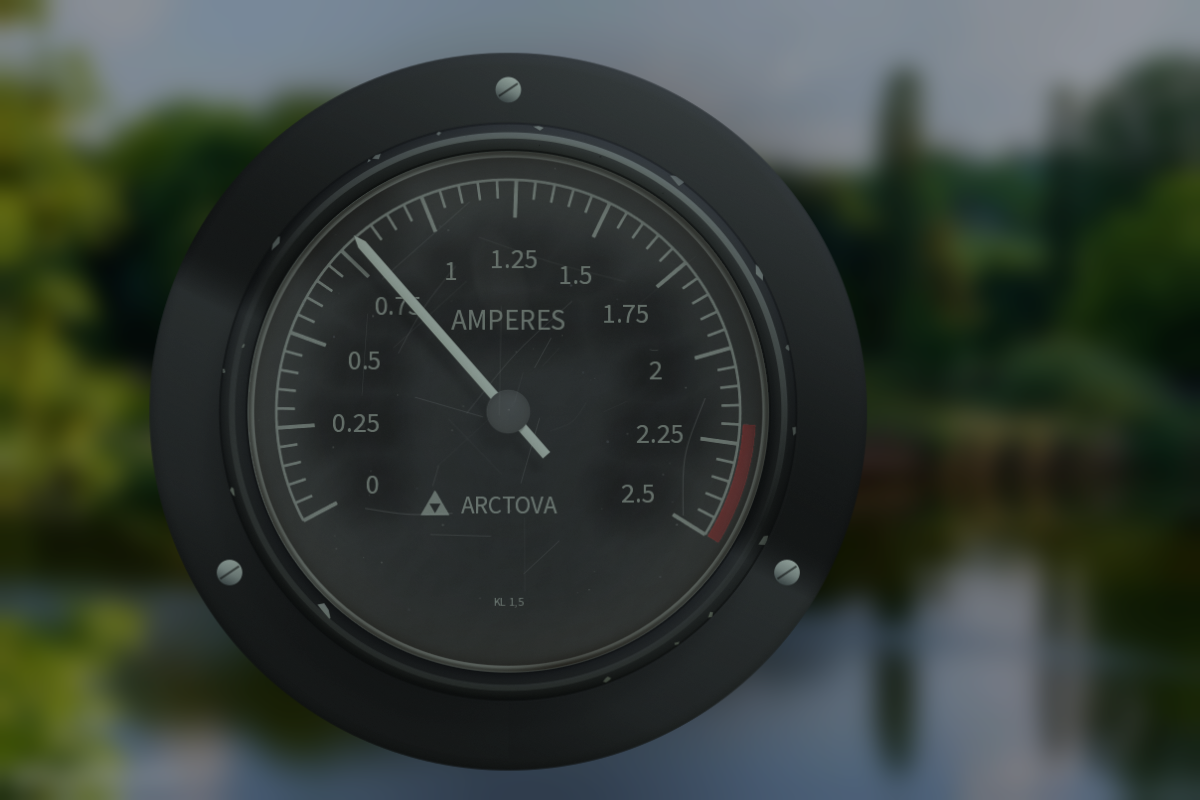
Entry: 0.8 A
